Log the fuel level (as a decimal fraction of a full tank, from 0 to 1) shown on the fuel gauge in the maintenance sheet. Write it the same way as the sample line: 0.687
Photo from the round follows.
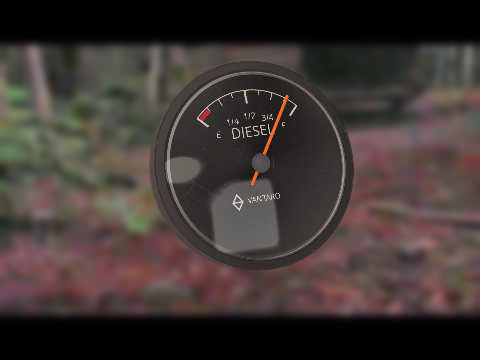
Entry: 0.875
